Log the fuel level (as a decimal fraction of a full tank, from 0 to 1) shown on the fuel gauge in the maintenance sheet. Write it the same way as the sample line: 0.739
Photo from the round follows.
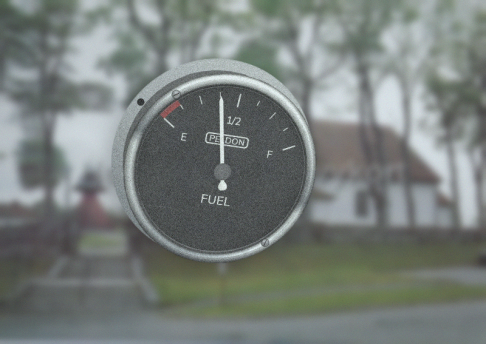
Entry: 0.375
